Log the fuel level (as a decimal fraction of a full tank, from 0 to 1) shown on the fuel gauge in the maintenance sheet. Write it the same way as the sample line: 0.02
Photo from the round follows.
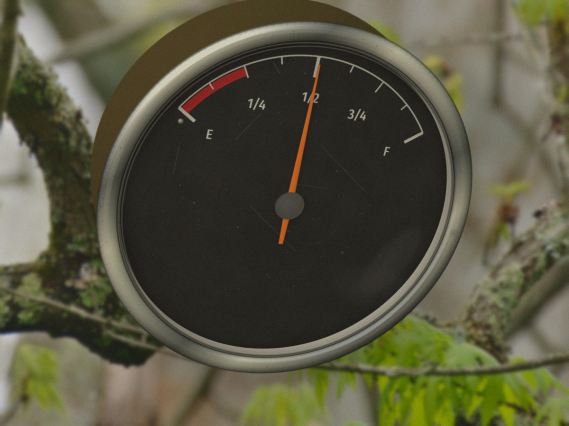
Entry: 0.5
